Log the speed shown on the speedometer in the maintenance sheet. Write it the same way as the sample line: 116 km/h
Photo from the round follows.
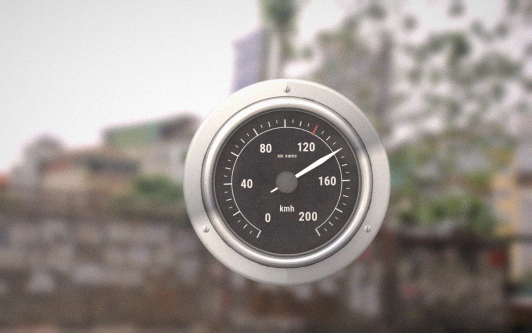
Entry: 140 km/h
